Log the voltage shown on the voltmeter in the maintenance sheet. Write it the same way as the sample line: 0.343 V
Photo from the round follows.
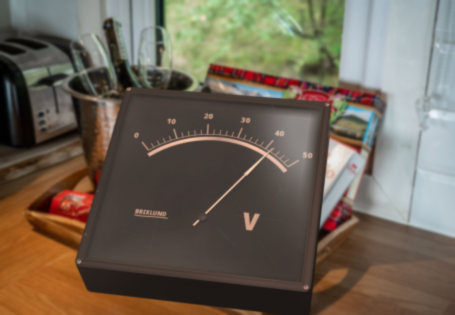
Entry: 42 V
